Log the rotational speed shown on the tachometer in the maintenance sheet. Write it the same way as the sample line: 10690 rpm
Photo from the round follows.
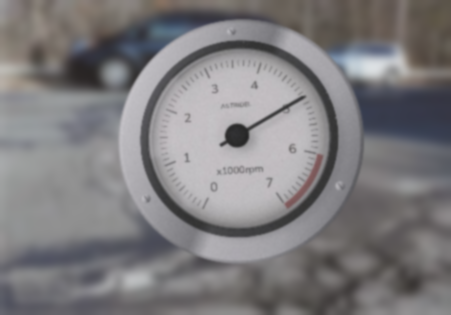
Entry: 5000 rpm
